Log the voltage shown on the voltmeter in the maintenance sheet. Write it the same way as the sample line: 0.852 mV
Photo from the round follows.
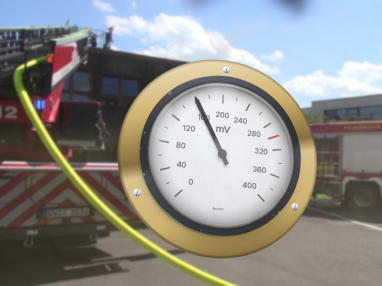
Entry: 160 mV
